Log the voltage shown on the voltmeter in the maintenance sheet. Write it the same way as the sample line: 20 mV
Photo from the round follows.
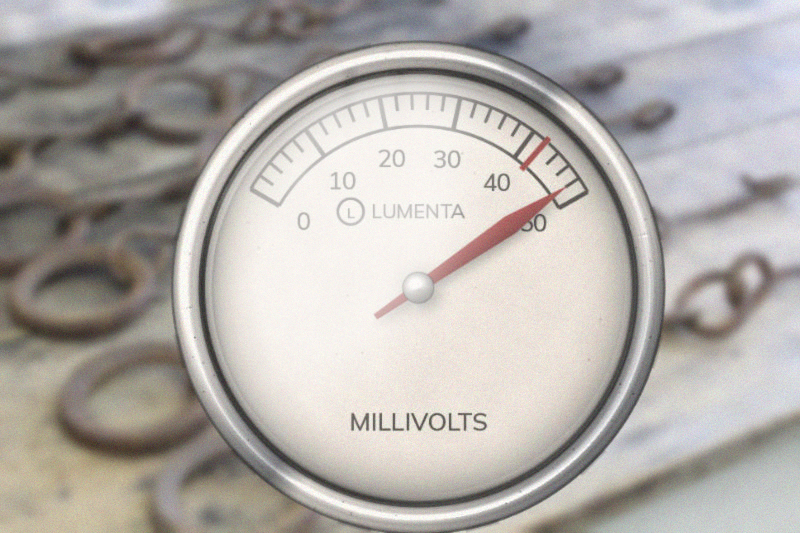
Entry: 48 mV
